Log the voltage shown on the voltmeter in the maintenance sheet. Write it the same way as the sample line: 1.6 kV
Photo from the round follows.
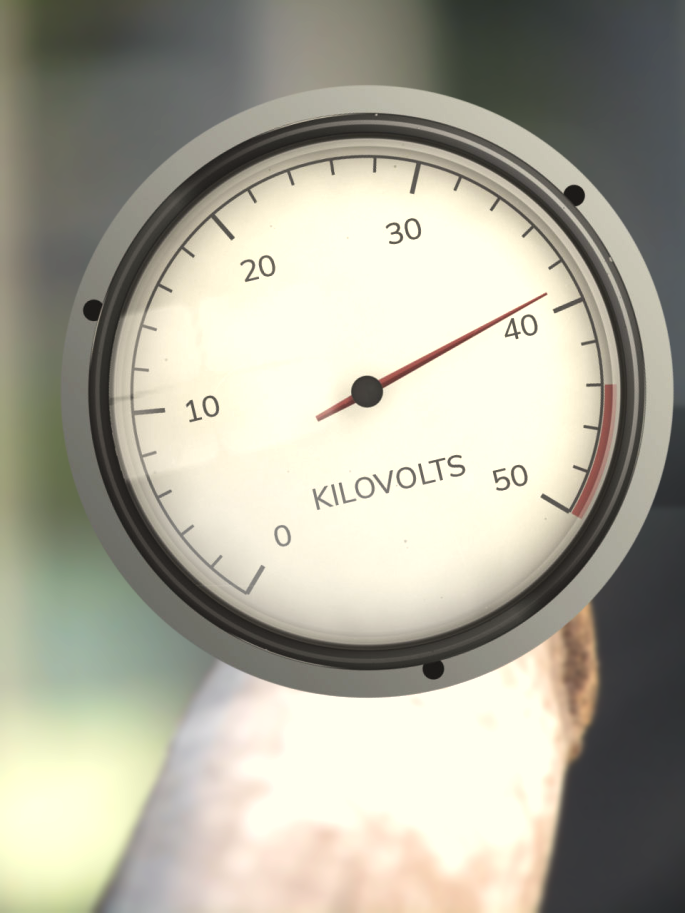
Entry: 39 kV
